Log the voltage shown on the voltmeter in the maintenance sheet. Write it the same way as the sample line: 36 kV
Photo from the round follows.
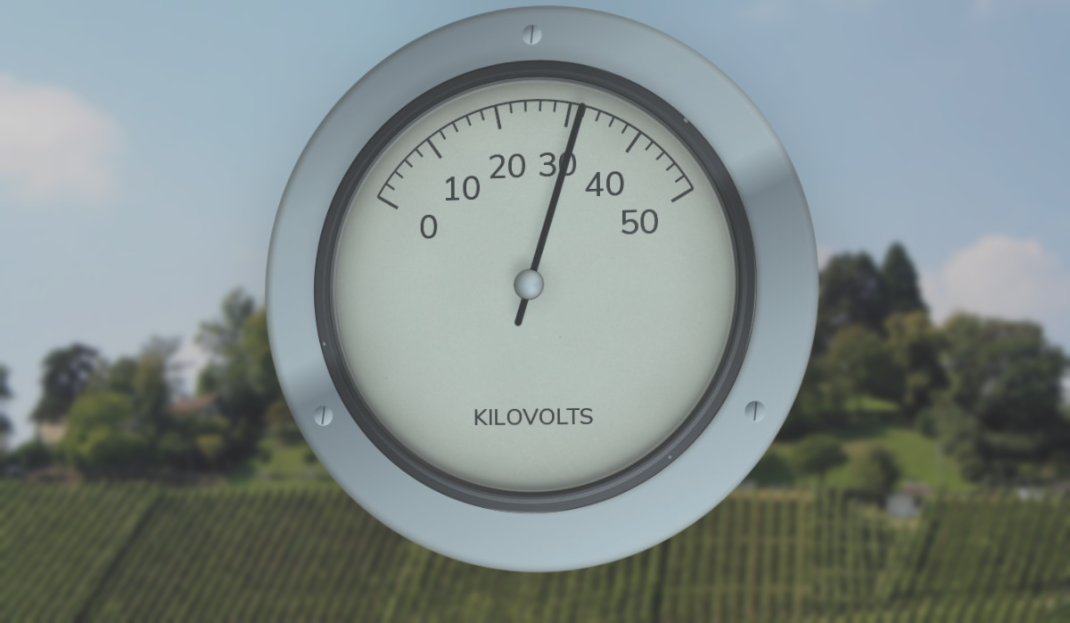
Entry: 32 kV
